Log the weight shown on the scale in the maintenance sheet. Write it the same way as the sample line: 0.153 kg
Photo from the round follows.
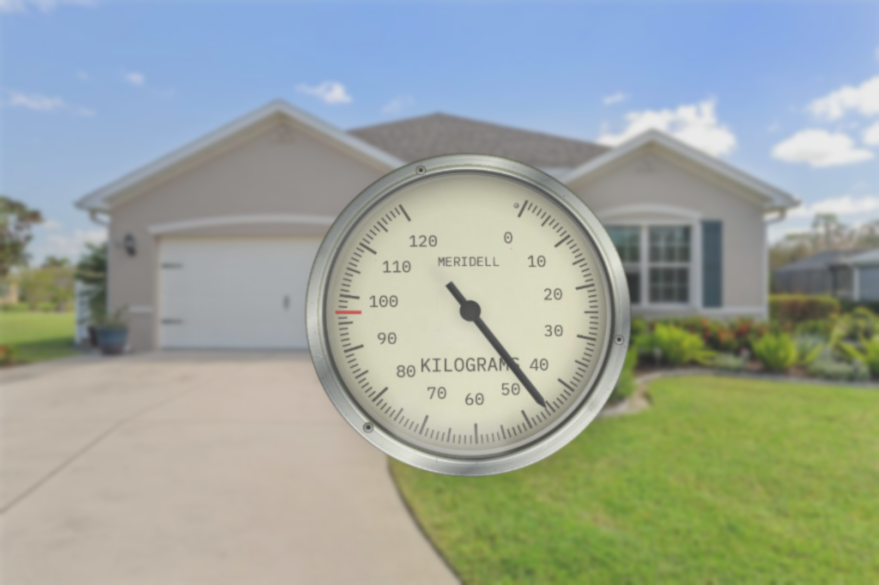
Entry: 46 kg
